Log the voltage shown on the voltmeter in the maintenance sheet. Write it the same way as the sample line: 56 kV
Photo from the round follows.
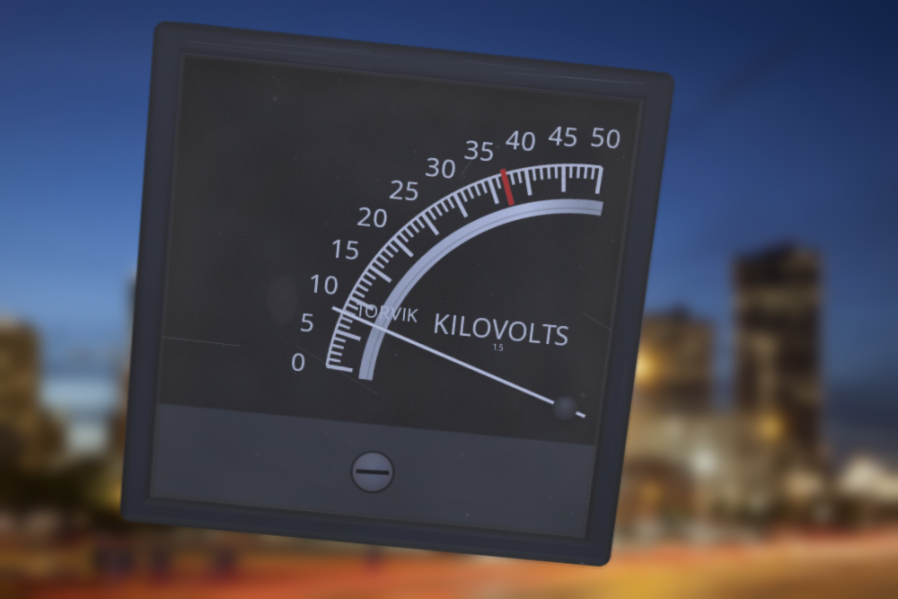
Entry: 8 kV
